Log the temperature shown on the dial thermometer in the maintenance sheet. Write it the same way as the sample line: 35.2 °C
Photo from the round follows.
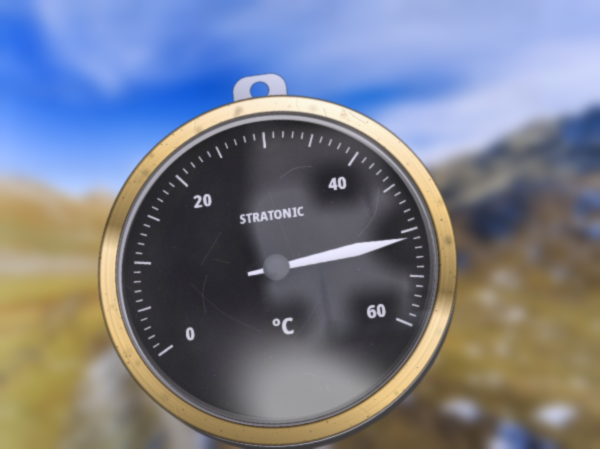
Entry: 51 °C
